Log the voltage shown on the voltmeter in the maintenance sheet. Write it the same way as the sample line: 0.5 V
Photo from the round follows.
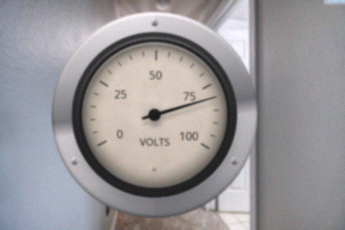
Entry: 80 V
